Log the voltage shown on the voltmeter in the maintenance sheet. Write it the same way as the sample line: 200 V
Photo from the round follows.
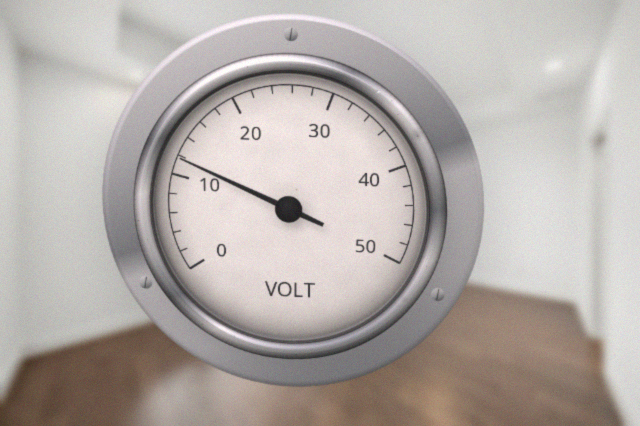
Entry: 12 V
